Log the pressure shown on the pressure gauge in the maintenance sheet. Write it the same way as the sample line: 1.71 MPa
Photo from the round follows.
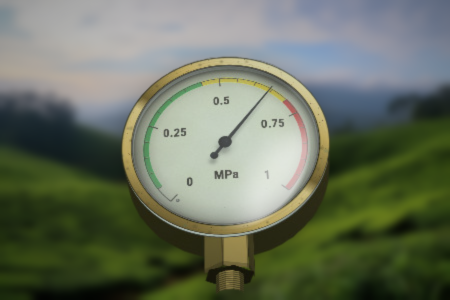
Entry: 0.65 MPa
